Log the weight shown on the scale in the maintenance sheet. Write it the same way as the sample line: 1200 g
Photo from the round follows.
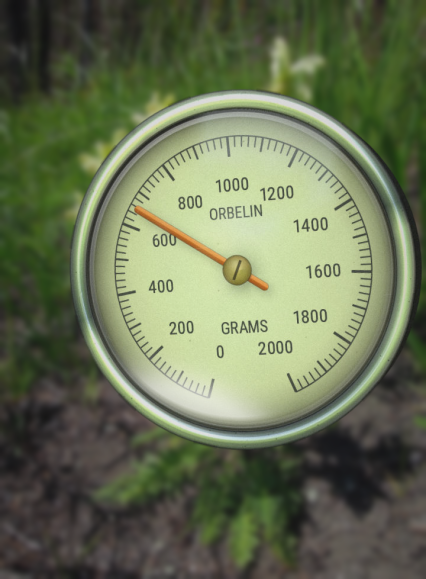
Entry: 660 g
